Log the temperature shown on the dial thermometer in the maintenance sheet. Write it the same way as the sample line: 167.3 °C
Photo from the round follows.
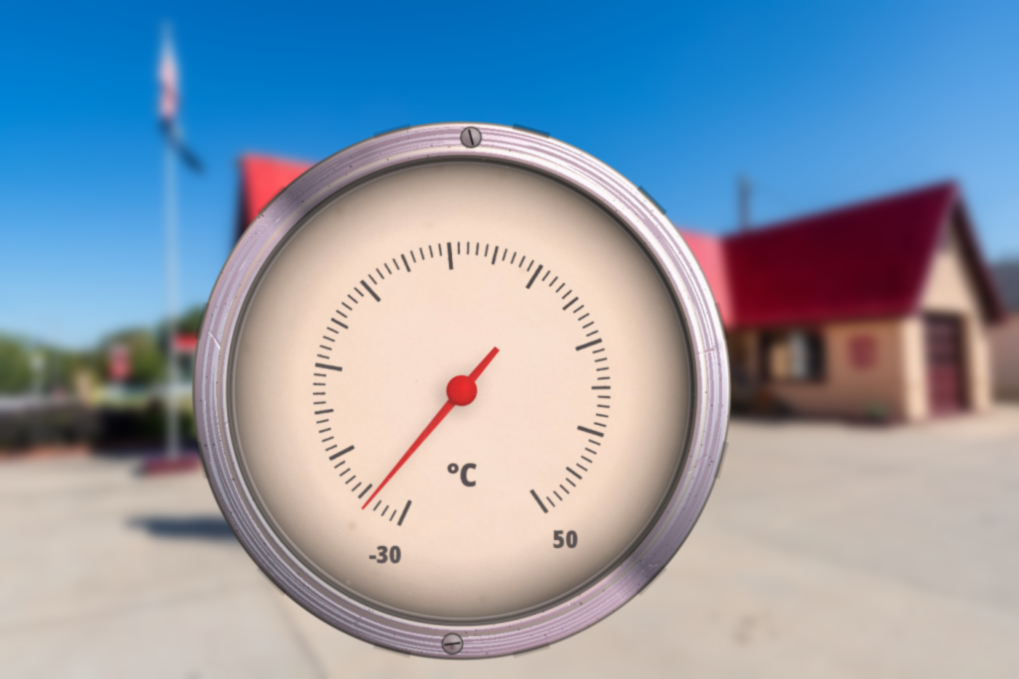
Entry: -26 °C
